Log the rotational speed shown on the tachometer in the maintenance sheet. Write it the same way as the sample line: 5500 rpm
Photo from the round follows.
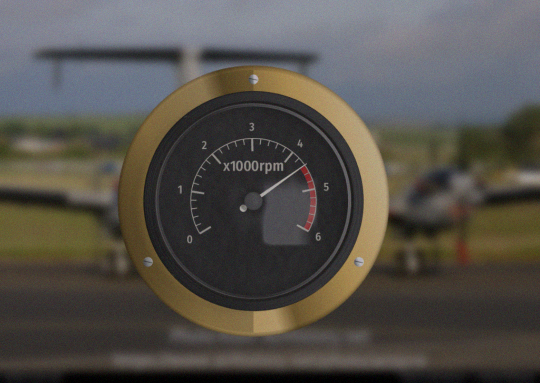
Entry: 4400 rpm
